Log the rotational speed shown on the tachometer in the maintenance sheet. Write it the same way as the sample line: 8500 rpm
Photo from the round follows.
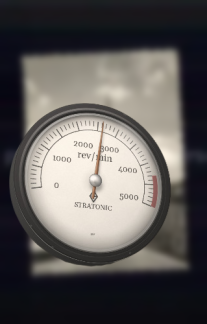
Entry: 2600 rpm
